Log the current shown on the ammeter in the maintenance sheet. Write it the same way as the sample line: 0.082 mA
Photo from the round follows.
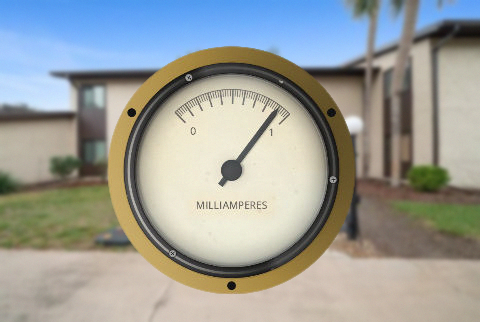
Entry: 0.9 mA
